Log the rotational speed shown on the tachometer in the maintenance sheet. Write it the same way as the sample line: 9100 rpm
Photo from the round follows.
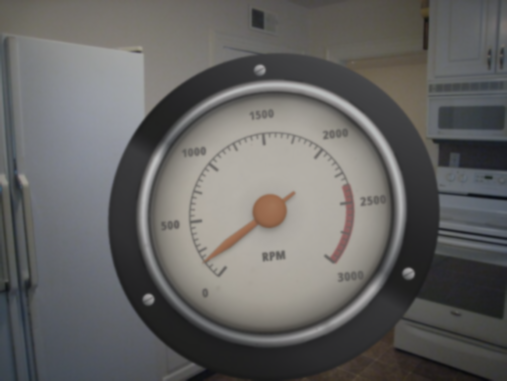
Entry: 150 rpm
